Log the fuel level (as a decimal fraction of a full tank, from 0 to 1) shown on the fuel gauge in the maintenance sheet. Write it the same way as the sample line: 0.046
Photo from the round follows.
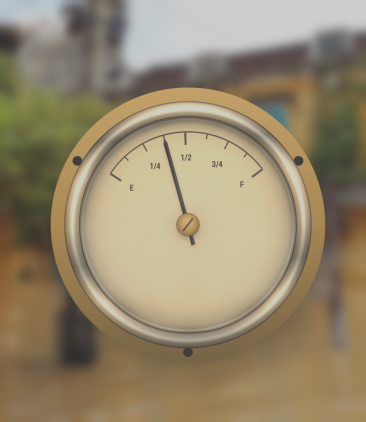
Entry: 0.375
